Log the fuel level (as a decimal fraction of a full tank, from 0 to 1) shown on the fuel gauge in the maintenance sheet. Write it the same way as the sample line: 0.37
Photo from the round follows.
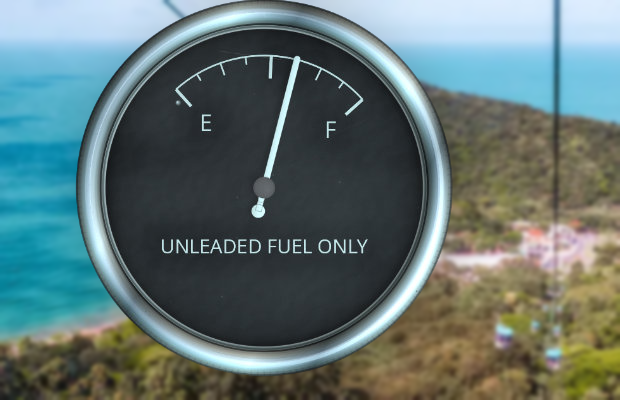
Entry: 0.625
